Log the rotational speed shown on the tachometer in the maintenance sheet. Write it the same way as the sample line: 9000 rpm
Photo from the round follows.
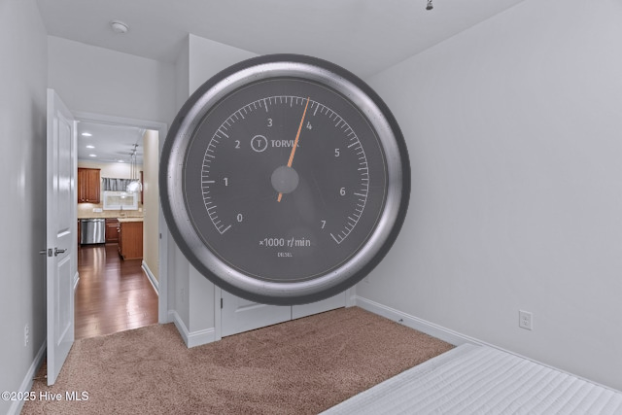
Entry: 3800 rpm
